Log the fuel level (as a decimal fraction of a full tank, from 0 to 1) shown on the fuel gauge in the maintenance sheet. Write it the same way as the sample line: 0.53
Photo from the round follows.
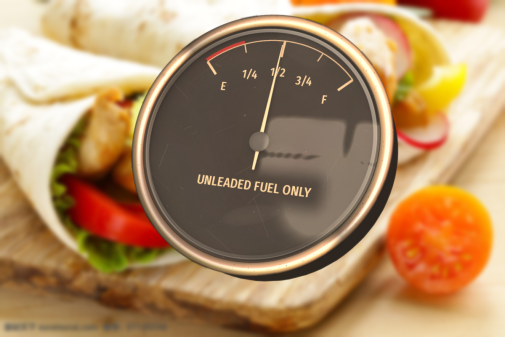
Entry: 0.5
